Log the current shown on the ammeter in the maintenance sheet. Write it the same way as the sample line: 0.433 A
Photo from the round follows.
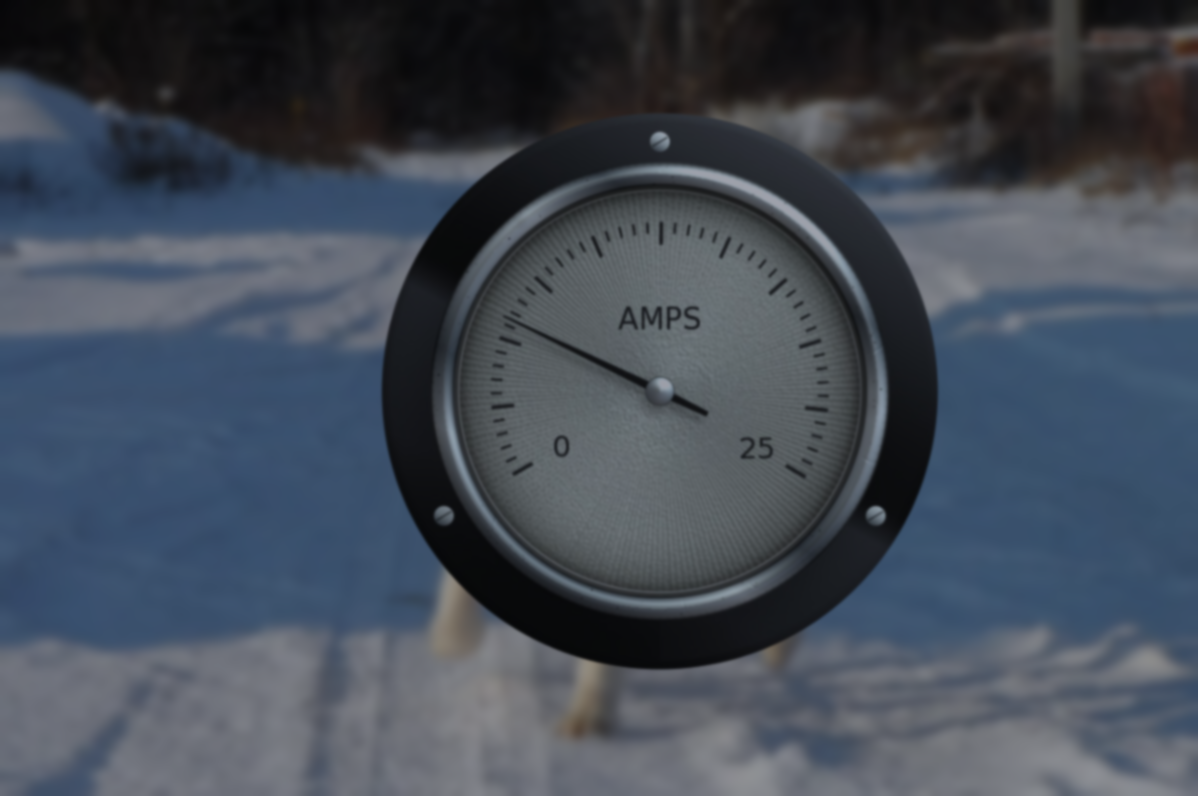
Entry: 5.75 A
